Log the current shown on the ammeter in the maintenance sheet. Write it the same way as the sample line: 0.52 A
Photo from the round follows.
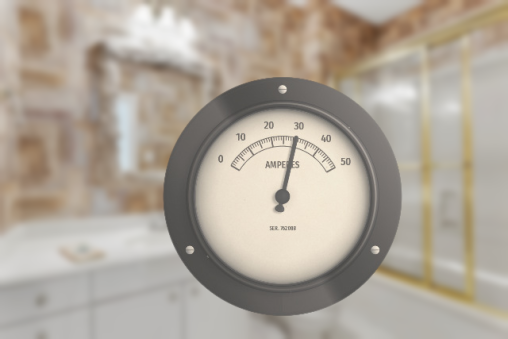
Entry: 30 A
